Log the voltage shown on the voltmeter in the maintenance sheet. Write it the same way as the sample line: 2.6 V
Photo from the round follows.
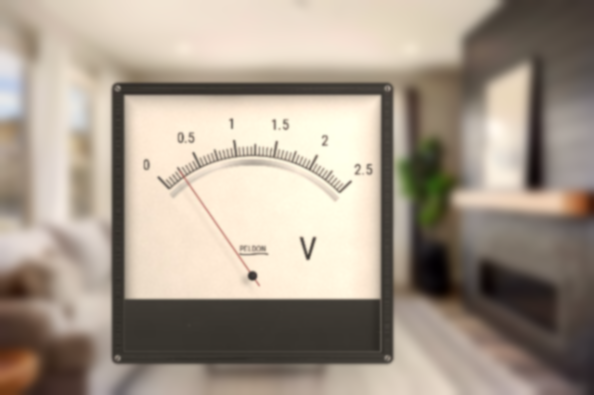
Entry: 0.25 V
